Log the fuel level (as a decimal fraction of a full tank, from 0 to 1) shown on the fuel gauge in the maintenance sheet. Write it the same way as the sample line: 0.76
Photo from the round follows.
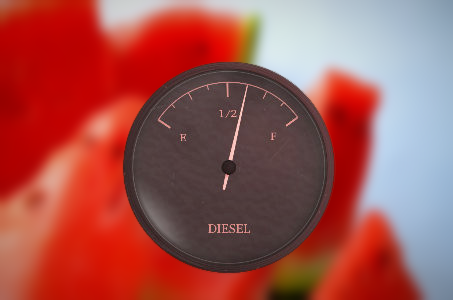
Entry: 0.625
